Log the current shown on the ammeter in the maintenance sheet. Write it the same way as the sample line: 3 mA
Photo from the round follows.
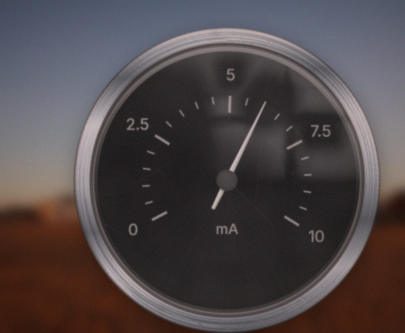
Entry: 6 mA
